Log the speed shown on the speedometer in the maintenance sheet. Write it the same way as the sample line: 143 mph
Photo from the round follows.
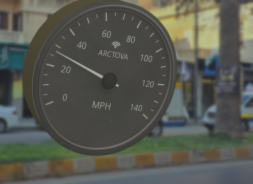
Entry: 27.5 mph
